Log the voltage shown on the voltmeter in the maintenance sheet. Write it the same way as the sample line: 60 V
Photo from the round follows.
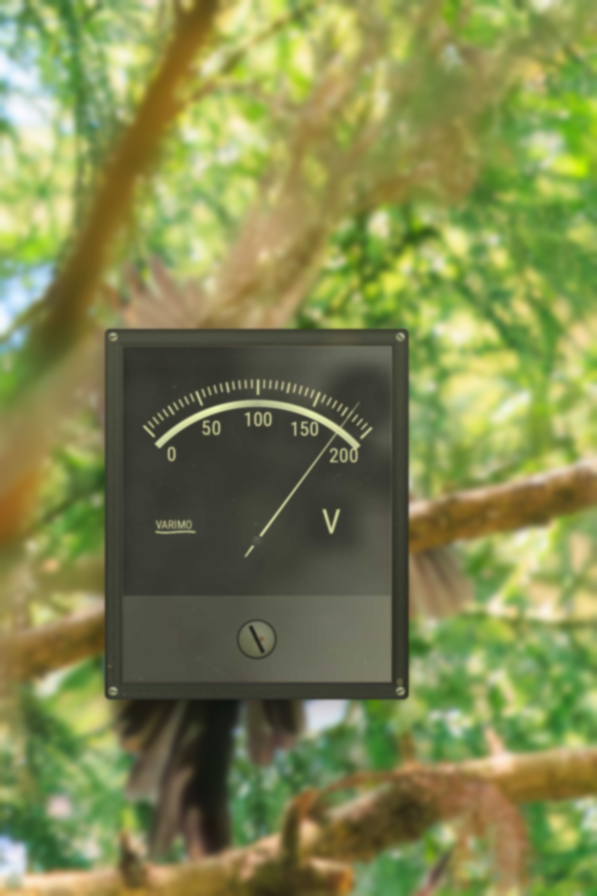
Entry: 180 V
